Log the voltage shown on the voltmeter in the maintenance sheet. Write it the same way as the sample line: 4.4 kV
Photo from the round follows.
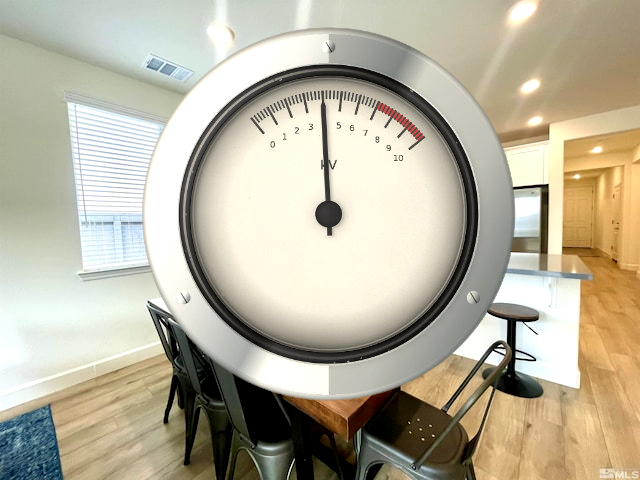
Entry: 4 kV
